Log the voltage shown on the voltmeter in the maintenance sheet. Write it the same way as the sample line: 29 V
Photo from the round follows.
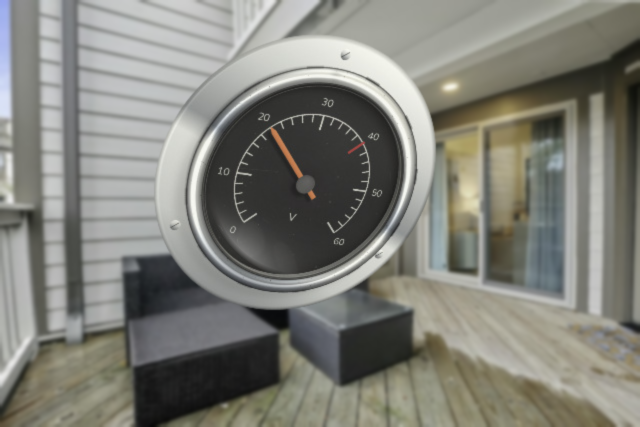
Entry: 20 V
